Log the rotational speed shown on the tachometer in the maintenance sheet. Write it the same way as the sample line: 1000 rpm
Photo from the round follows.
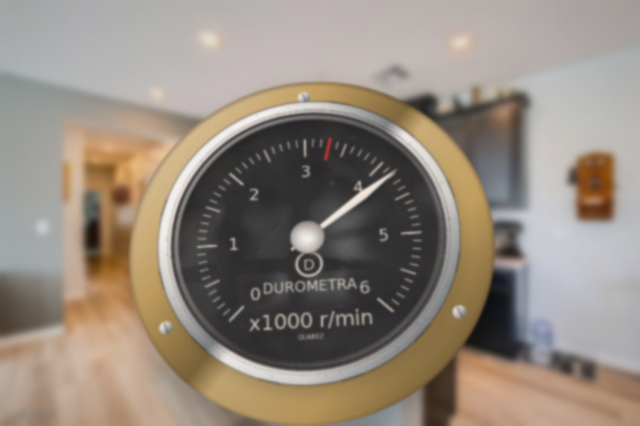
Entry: 4200 rpm
